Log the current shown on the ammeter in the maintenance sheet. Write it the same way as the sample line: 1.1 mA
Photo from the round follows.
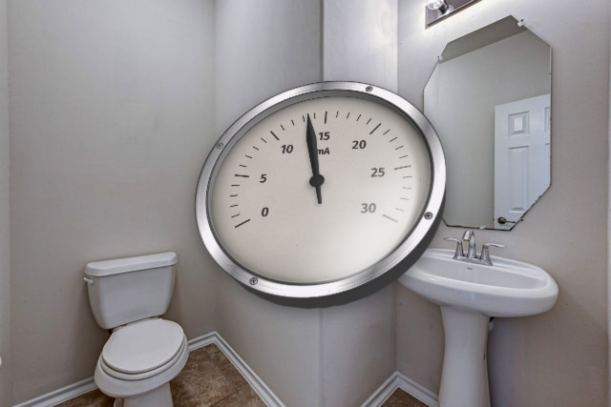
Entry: 13.5 mA
